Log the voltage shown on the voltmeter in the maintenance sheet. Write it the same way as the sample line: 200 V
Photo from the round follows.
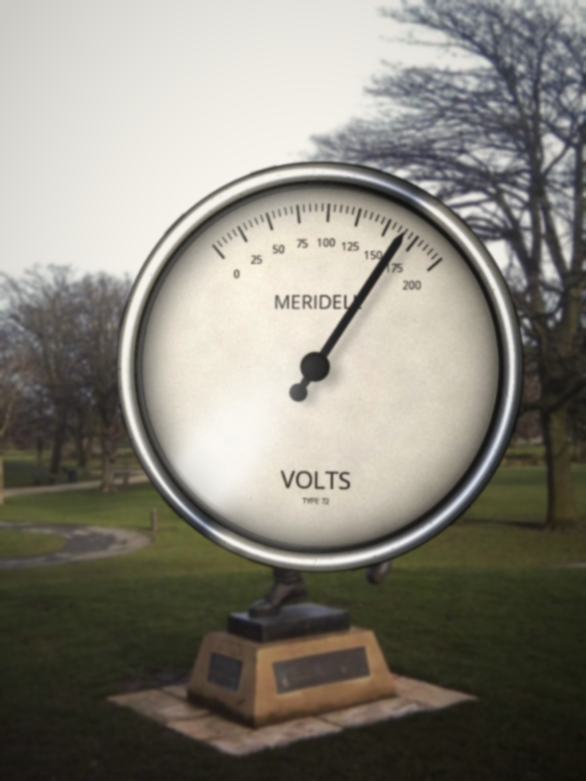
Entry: 165 V
